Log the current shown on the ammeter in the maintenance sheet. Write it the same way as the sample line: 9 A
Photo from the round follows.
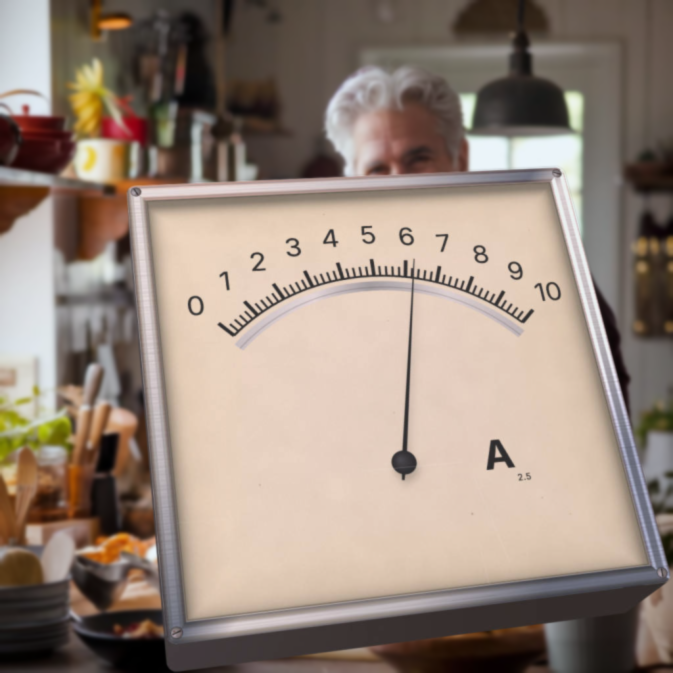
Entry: 6.2 A
